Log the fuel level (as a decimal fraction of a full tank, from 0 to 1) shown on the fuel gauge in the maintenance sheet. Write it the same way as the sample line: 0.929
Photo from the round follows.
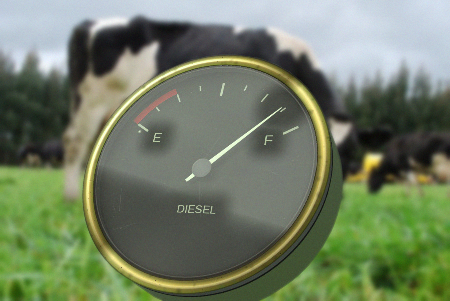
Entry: 0.875
